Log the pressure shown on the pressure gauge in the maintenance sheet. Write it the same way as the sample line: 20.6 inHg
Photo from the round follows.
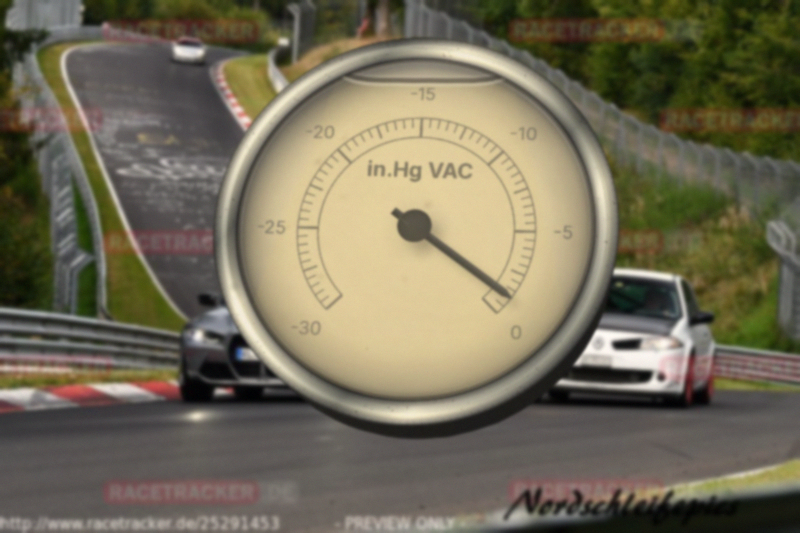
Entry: -1 inHg
